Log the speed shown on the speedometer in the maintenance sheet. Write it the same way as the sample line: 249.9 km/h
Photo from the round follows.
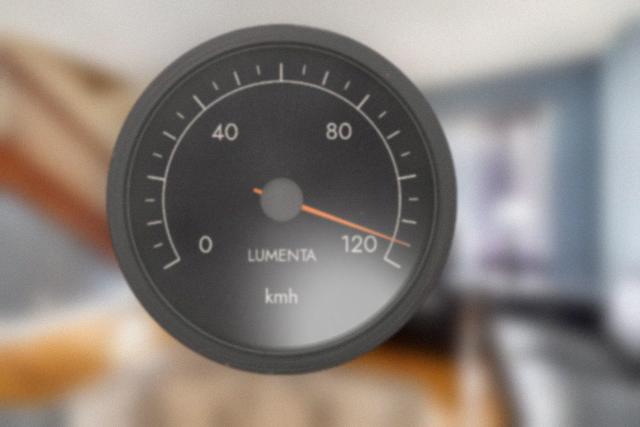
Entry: 115 km/h
